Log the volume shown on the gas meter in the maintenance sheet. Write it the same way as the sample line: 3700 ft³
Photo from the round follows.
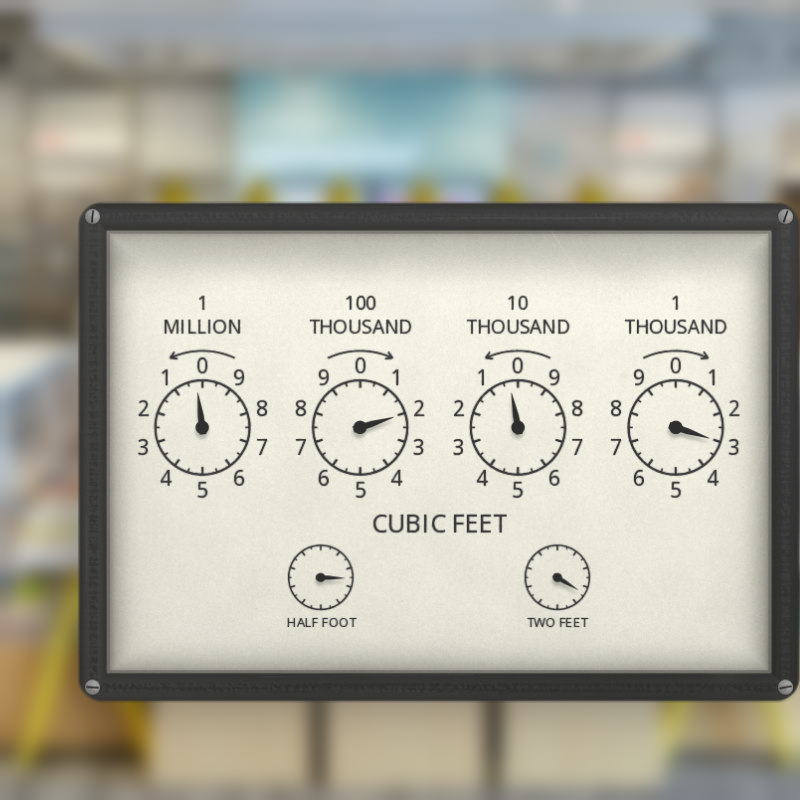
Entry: 20300 ft³
